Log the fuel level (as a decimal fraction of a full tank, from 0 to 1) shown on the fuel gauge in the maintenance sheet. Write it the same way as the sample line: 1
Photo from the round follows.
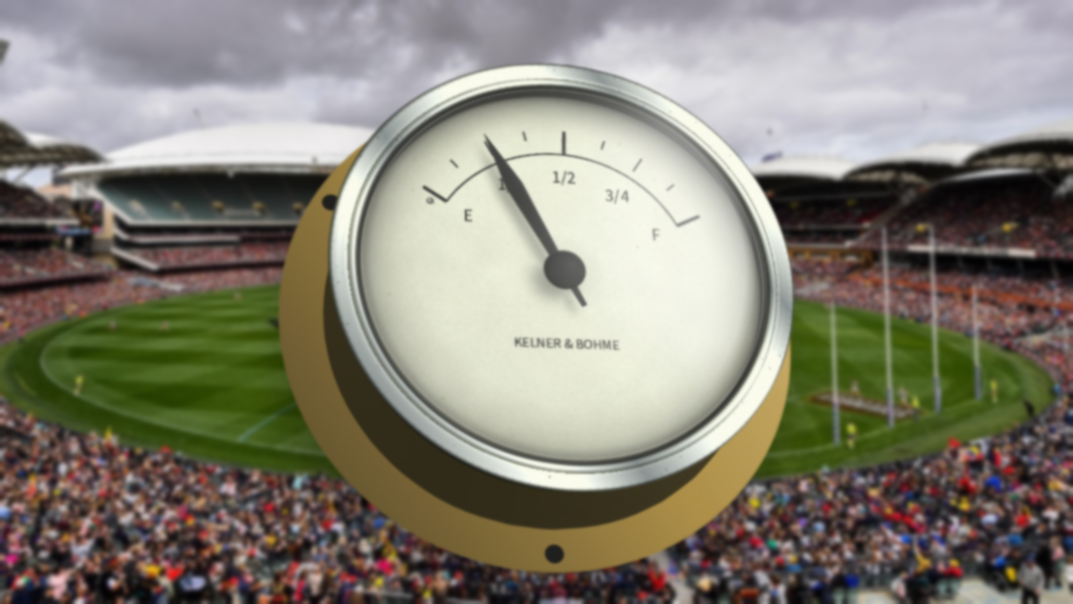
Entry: 0.25
